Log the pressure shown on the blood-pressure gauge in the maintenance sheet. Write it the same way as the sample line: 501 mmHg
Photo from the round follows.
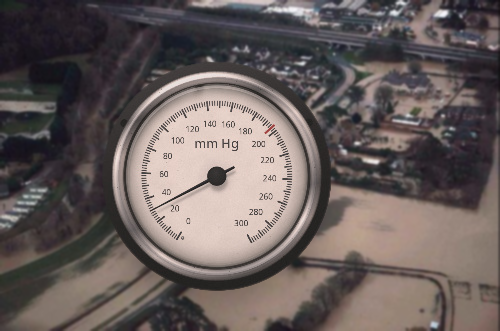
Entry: 30 mmHg
